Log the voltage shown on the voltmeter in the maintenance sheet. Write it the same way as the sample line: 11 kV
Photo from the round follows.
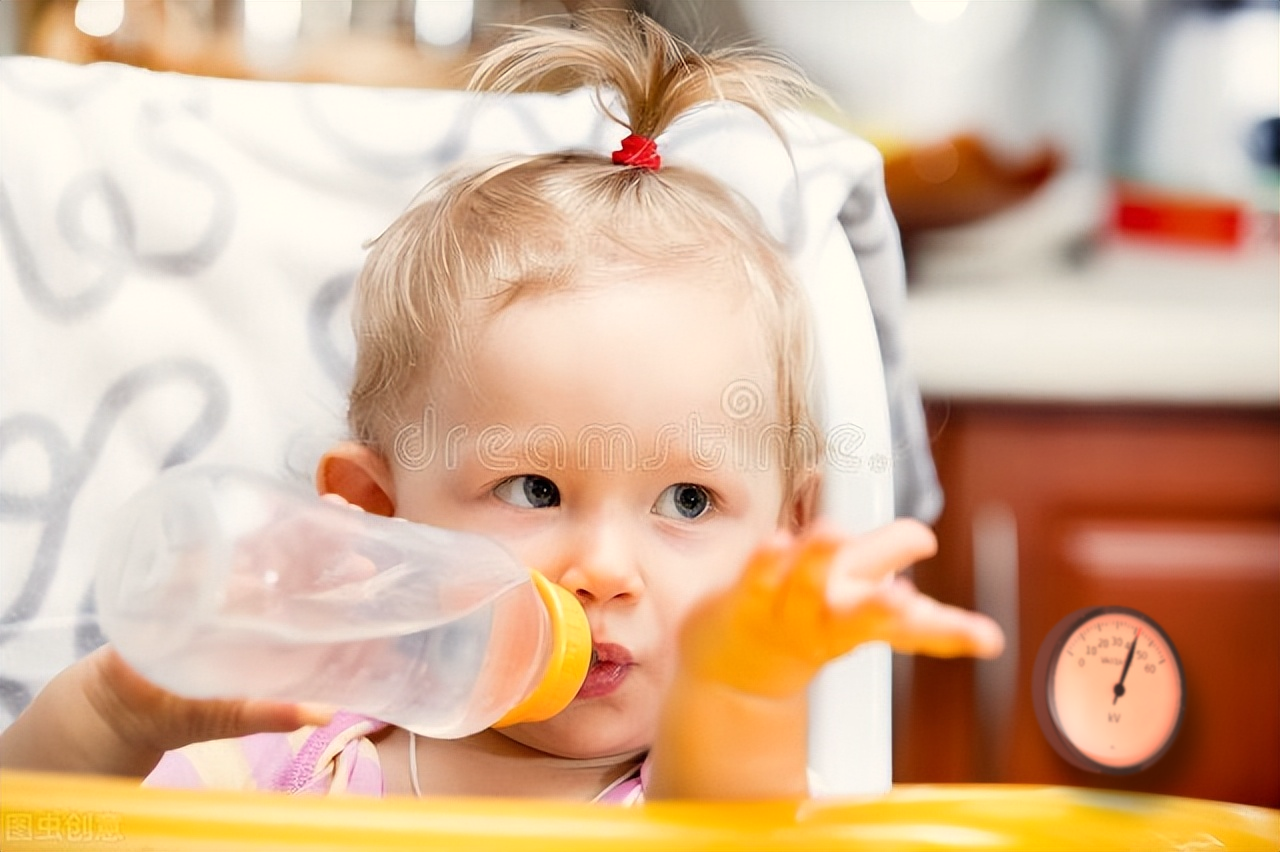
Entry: 40 kV
